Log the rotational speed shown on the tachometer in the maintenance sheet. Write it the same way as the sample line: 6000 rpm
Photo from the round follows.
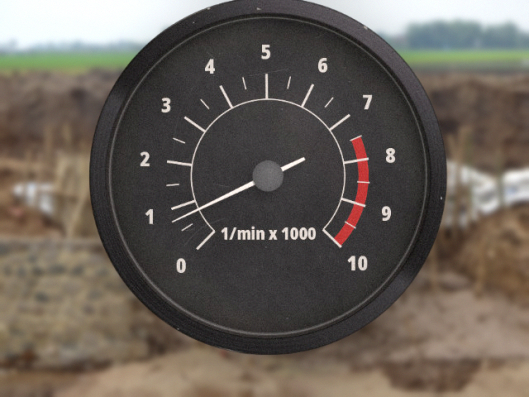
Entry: 750 rpm
